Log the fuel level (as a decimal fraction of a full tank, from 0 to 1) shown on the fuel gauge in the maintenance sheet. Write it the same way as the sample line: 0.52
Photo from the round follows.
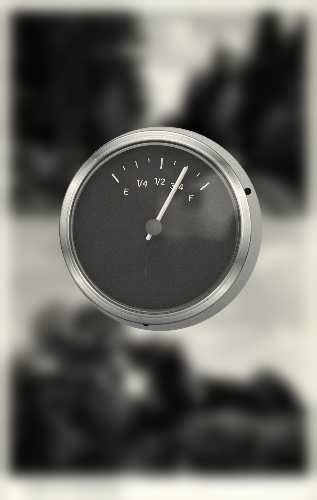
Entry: 0.75
